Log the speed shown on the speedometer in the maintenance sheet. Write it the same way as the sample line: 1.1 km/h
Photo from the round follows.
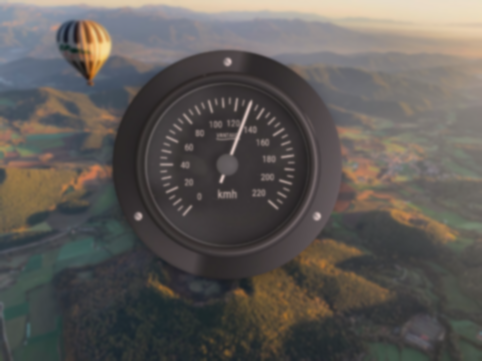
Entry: 130 km/h
